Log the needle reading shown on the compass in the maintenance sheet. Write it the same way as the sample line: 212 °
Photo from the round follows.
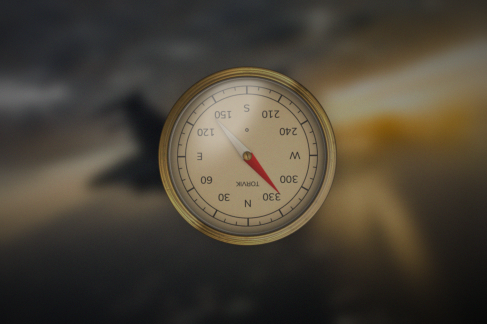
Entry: 320 °
